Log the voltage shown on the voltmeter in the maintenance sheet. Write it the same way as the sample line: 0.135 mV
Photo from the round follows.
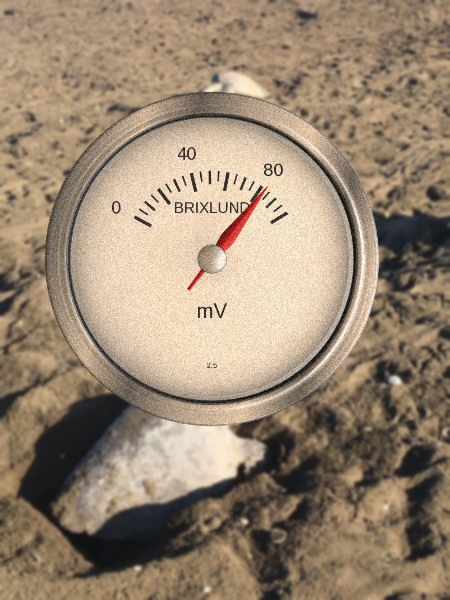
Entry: 82.5 mV
